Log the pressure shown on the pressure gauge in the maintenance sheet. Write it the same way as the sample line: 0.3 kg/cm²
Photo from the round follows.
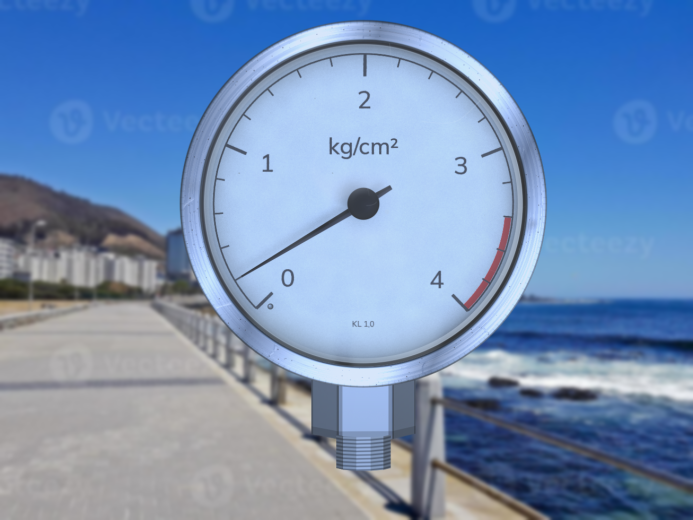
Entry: 0.2 kg/cm²
